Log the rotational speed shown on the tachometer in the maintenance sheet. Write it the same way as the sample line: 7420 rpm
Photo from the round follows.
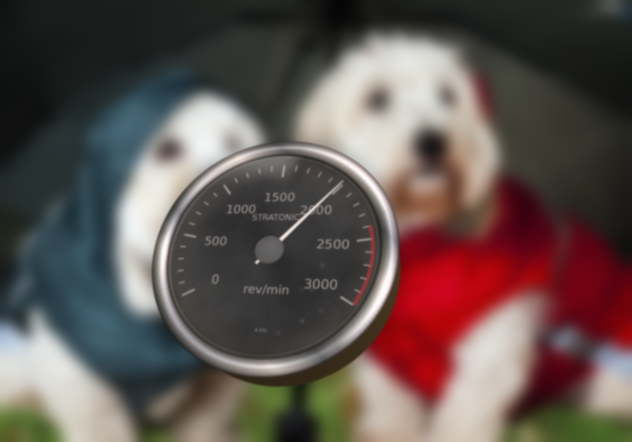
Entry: 2000 rpm
